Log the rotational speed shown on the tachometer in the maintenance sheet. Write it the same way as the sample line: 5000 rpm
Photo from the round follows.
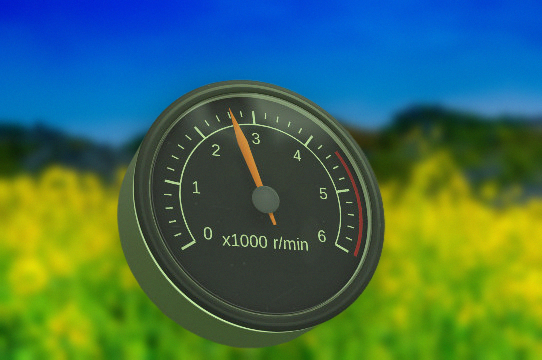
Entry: 2600 rpm
